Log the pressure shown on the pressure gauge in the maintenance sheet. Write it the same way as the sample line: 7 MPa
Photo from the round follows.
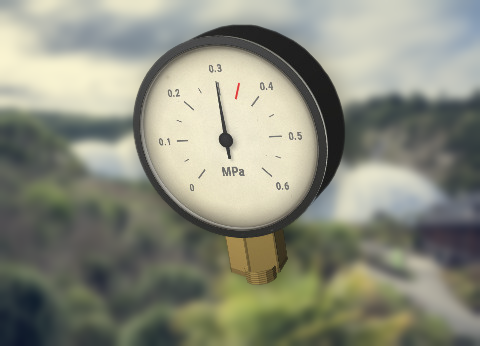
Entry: 0.3 MPa
